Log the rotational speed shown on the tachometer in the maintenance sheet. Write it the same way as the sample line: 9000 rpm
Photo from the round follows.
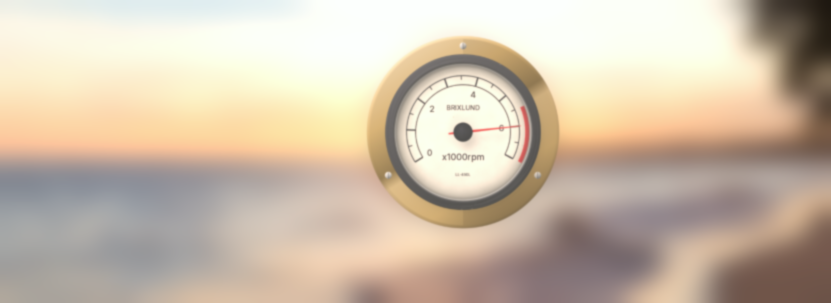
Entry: 6000 rpm
